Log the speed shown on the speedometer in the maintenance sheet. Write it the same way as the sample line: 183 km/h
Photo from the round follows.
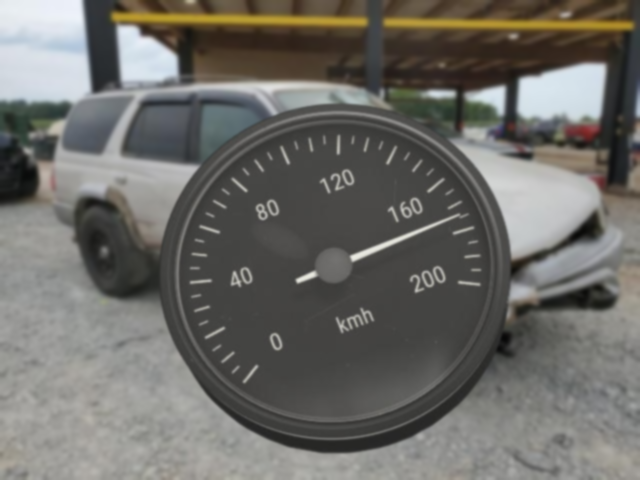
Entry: 175 km/h
